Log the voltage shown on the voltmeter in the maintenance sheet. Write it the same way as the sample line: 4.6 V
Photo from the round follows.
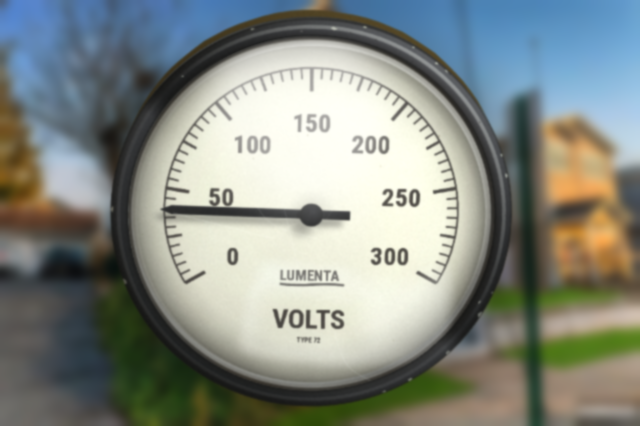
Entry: 40 V
